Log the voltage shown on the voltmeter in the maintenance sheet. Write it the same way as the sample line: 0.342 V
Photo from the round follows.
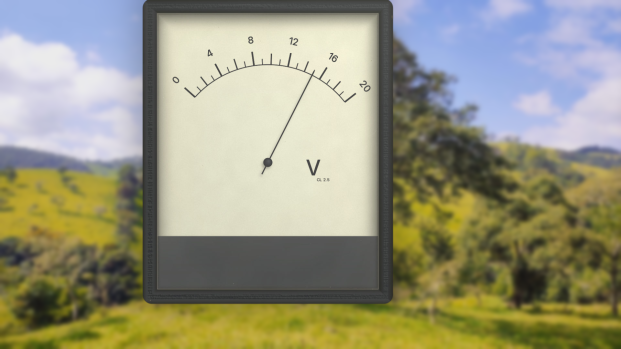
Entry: 15 V
